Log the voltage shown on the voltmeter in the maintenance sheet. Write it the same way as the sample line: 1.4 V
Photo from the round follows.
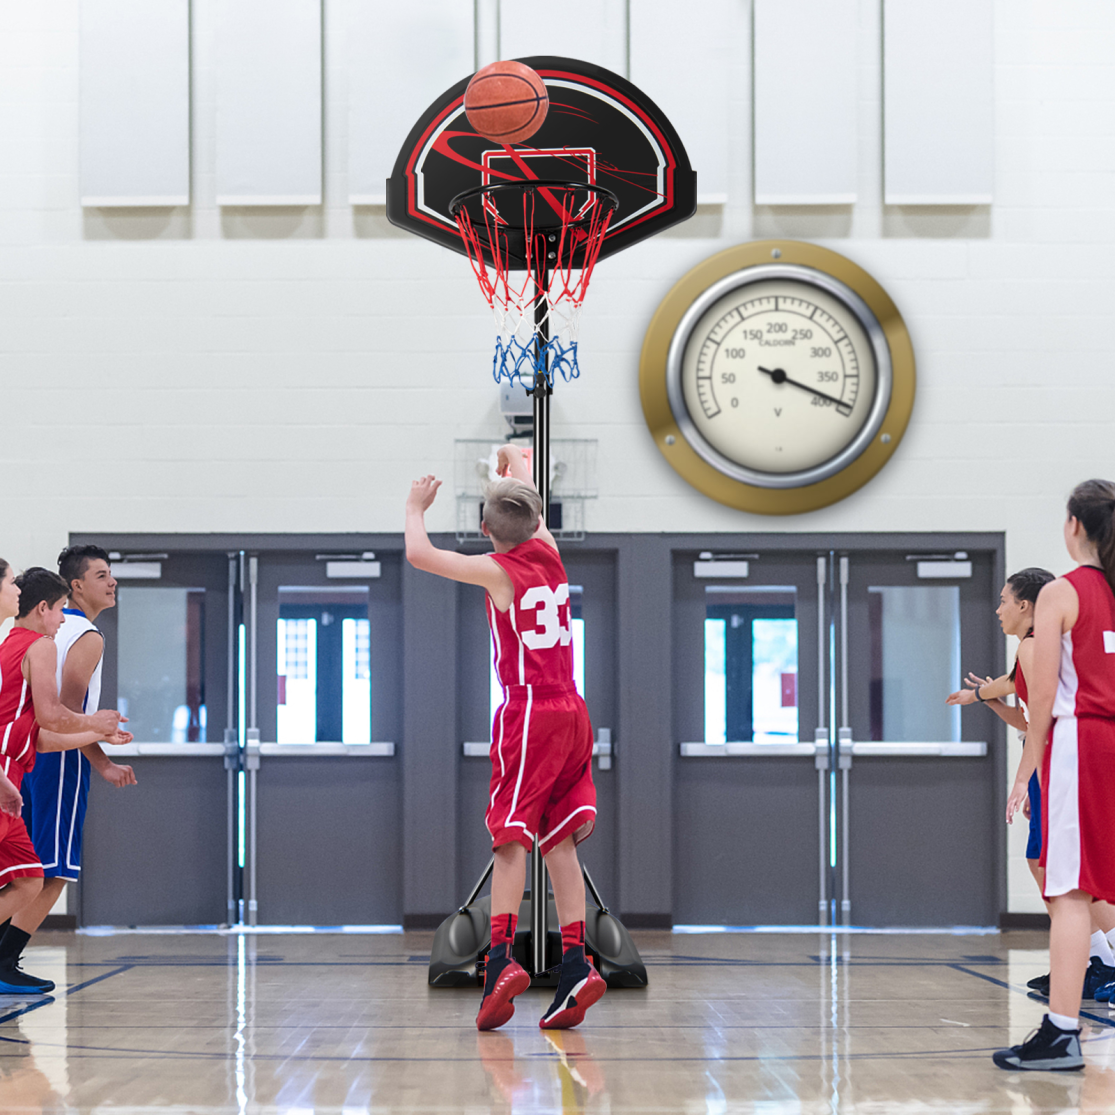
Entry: 390 V
